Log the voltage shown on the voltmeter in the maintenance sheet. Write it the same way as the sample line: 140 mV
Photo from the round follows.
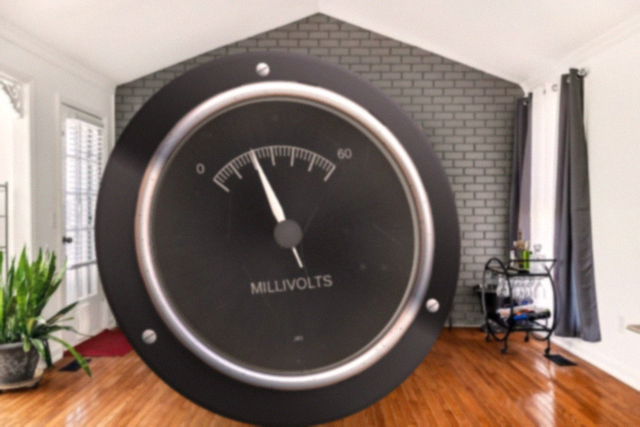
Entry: 20 mV
